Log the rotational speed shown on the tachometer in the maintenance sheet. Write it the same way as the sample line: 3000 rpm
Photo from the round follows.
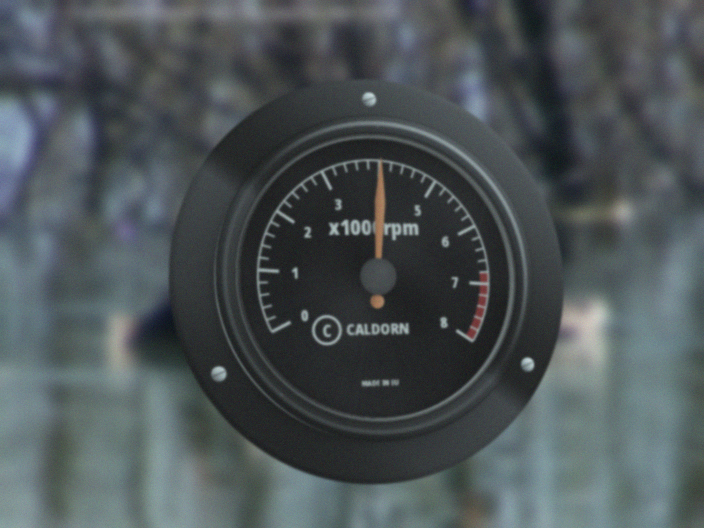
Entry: 4000 rpm
